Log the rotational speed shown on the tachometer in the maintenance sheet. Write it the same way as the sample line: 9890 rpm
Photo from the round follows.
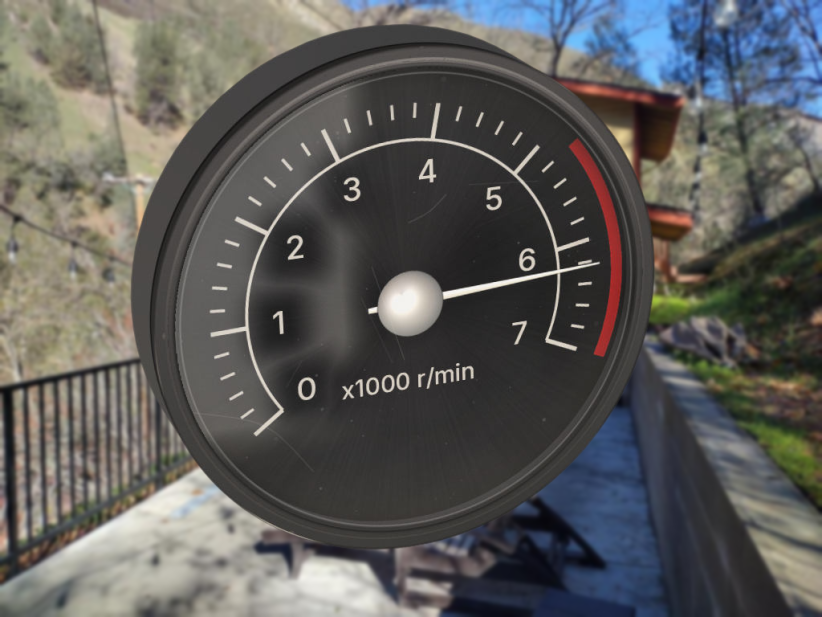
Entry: 6200 rpm
